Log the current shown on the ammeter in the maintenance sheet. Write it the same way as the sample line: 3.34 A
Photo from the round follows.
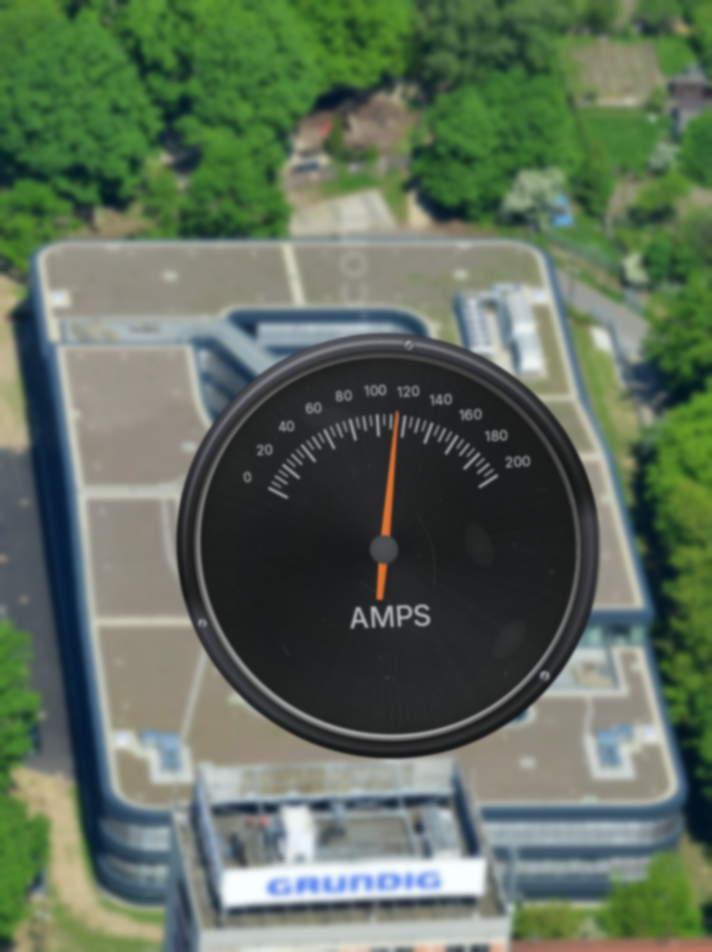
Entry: 115 A
